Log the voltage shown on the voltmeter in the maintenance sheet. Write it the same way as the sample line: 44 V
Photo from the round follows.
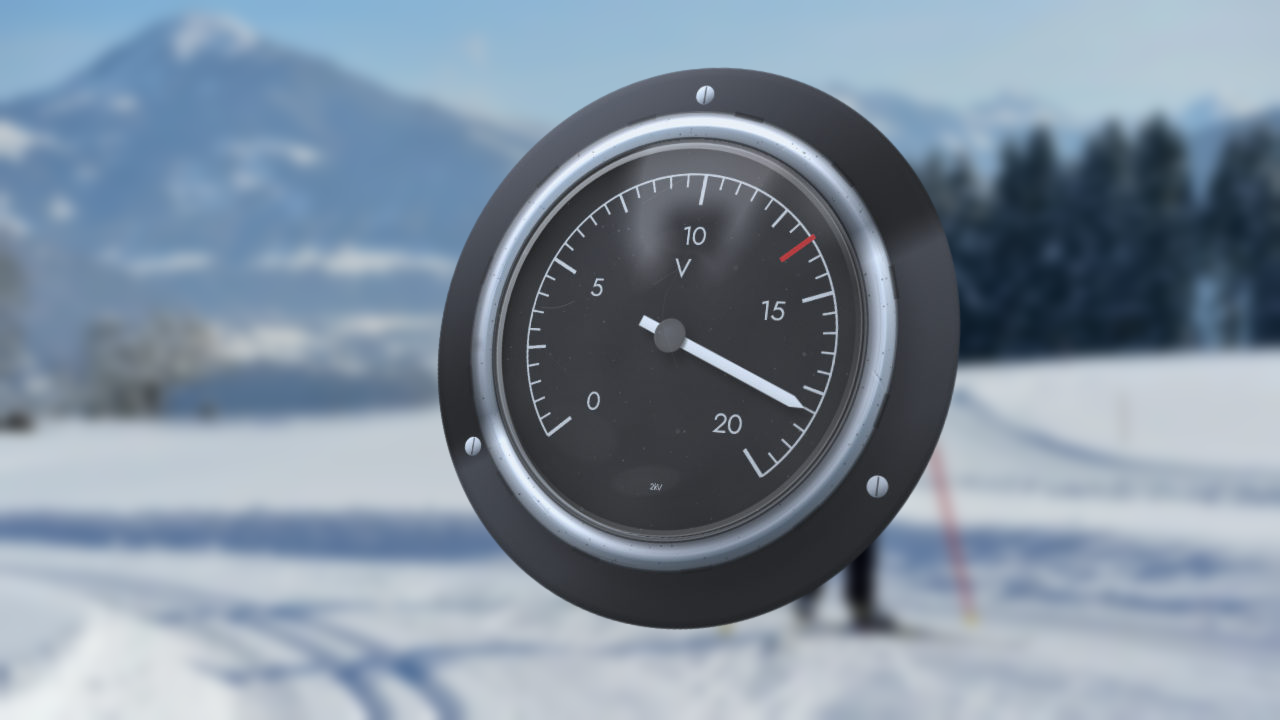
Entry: 18 V
